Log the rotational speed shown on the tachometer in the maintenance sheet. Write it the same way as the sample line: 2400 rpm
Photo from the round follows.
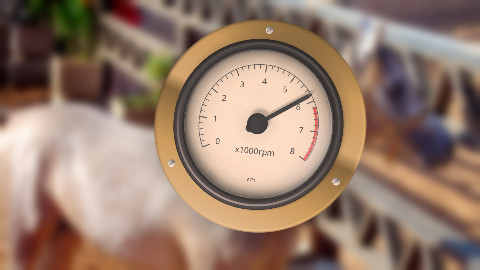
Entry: 5800 rpm
